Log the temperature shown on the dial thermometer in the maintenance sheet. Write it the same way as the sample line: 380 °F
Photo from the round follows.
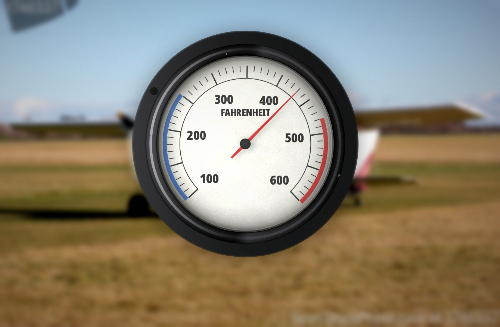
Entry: 430 °F
